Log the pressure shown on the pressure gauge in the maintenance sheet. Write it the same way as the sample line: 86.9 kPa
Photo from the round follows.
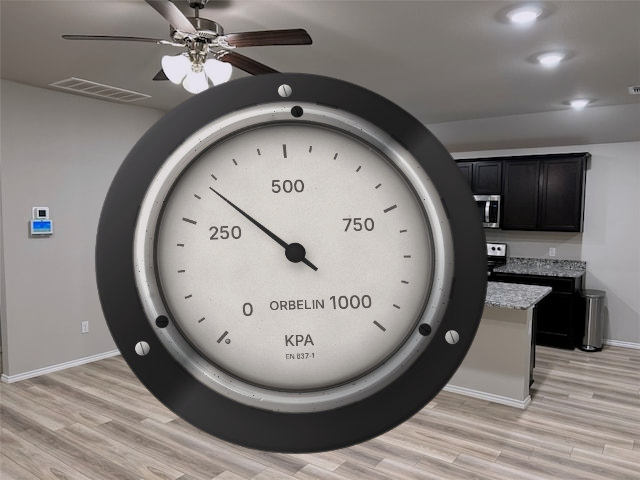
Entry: 325 kPa
